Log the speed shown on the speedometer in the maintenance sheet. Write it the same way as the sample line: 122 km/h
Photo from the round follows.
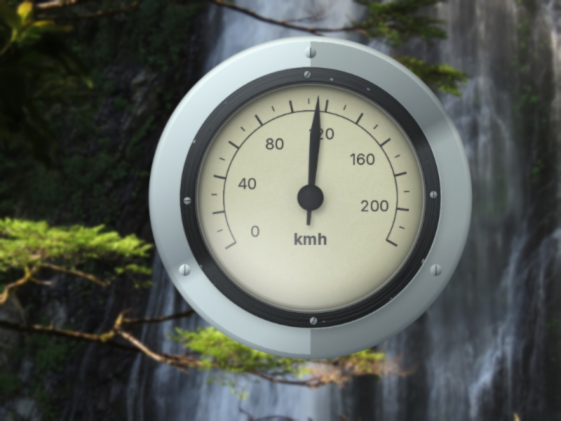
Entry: 115 km/h
